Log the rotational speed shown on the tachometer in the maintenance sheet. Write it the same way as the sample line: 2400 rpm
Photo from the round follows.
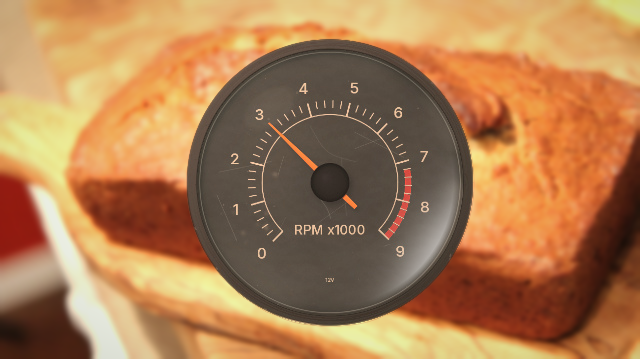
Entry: 3000 rpm
